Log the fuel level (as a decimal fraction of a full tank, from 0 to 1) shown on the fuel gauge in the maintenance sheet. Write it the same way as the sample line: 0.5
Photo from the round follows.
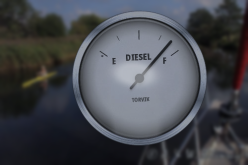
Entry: 0.875
